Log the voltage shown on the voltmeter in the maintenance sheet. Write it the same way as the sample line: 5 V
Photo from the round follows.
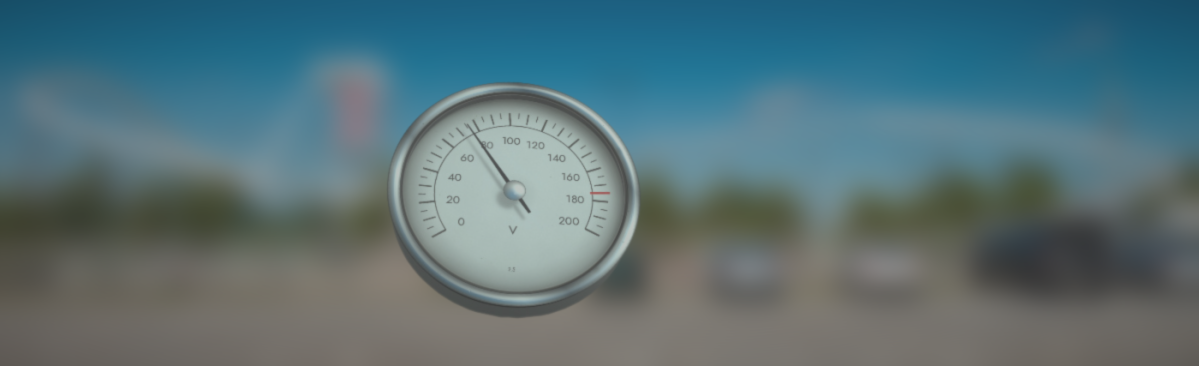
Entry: 75 V
